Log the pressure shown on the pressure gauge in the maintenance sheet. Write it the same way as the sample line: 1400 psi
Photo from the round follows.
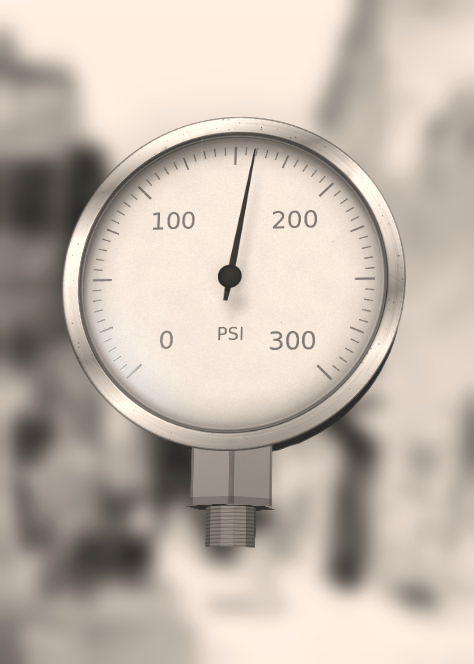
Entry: 160 psi
